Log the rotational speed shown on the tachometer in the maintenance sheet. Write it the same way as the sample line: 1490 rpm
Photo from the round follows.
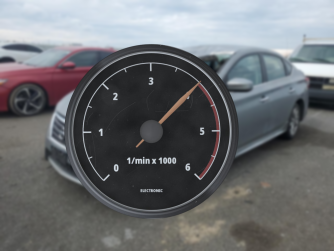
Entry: 4000 rpm
